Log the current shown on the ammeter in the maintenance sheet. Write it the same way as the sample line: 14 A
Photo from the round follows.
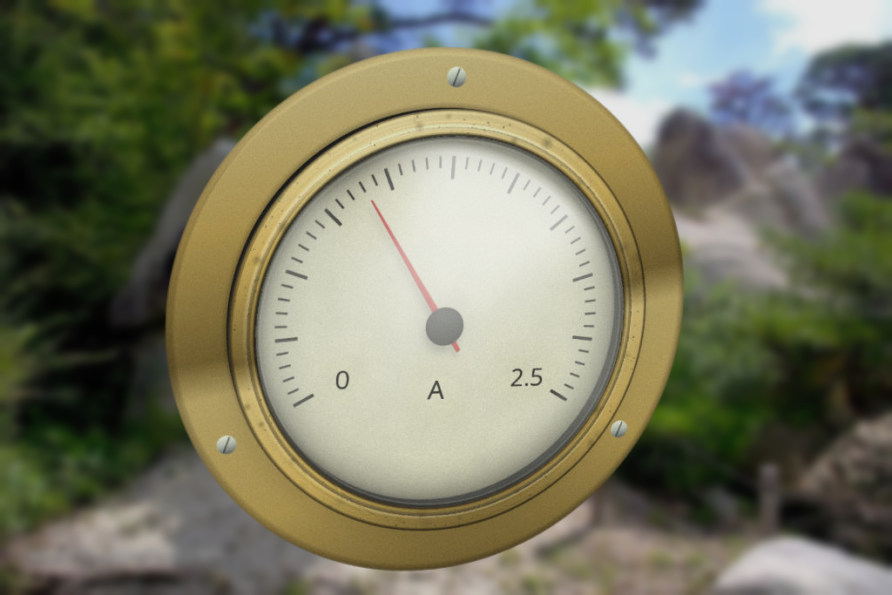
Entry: 0.9 A
